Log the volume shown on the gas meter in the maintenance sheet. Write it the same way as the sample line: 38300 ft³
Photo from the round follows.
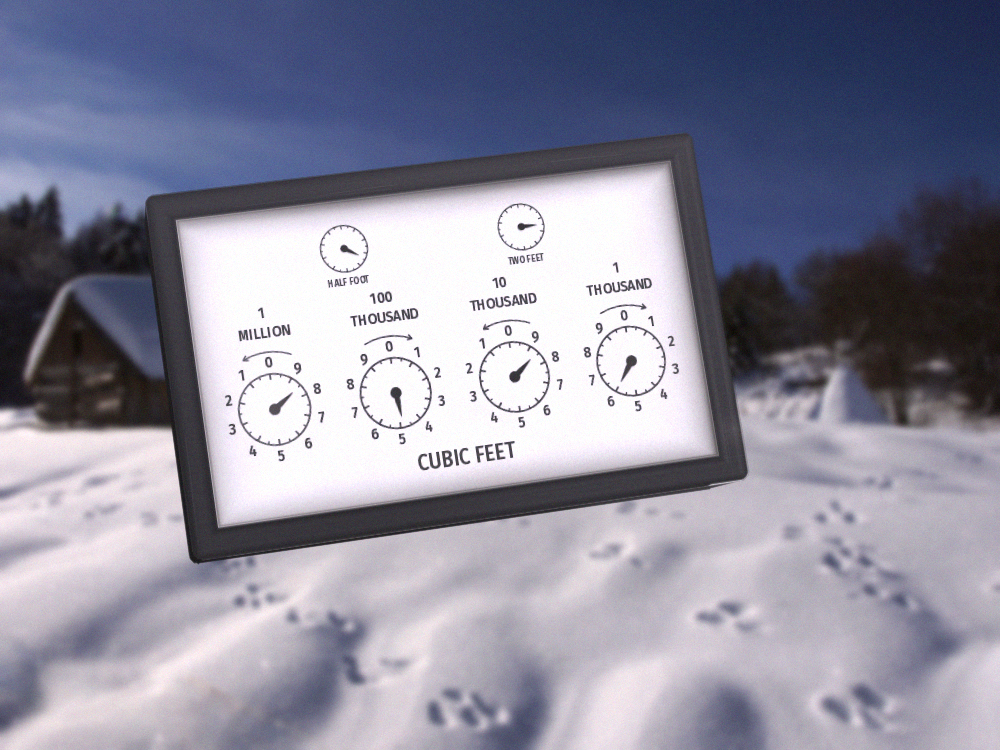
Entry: 848600 ft³
